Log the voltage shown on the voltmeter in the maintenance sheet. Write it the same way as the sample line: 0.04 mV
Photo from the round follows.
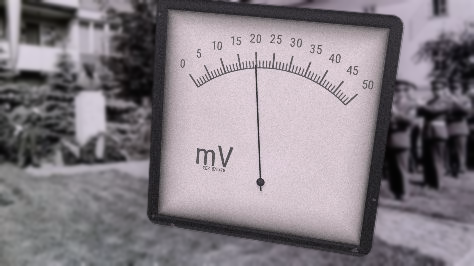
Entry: 20 mV
